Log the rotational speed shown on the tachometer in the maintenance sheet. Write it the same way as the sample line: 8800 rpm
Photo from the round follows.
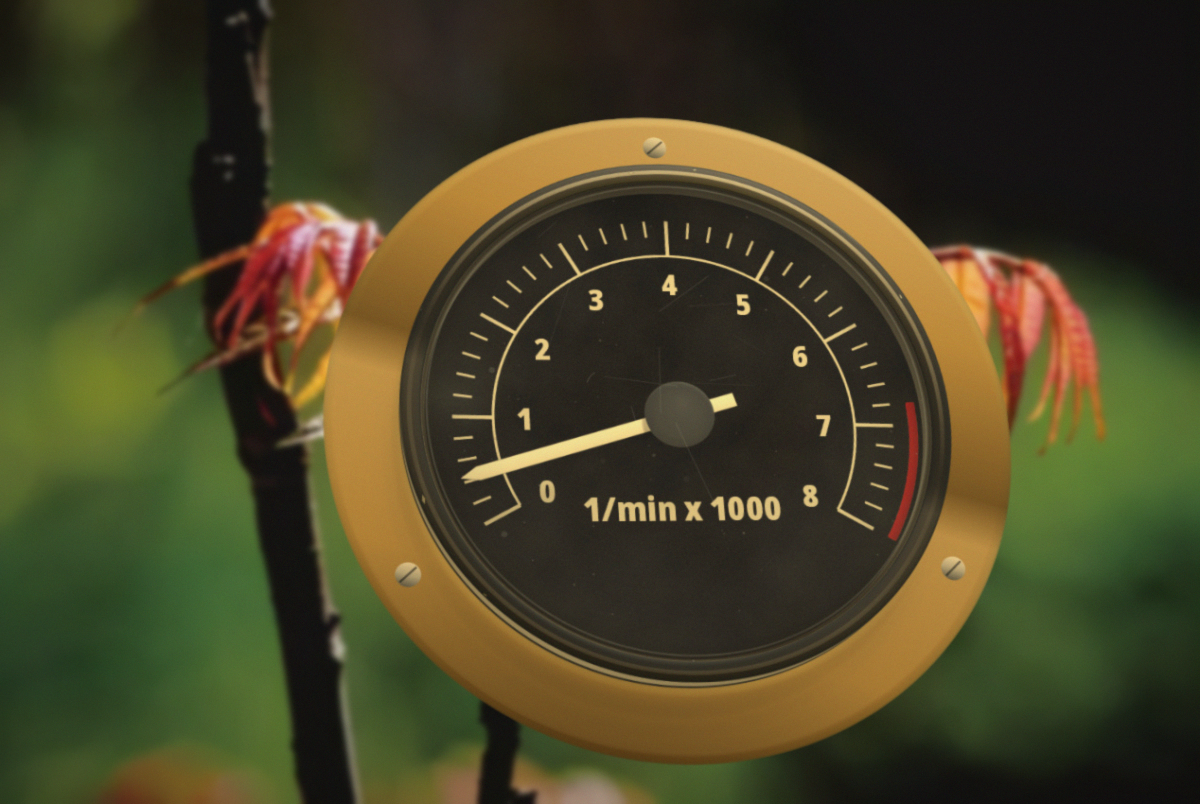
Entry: 400 rpm
